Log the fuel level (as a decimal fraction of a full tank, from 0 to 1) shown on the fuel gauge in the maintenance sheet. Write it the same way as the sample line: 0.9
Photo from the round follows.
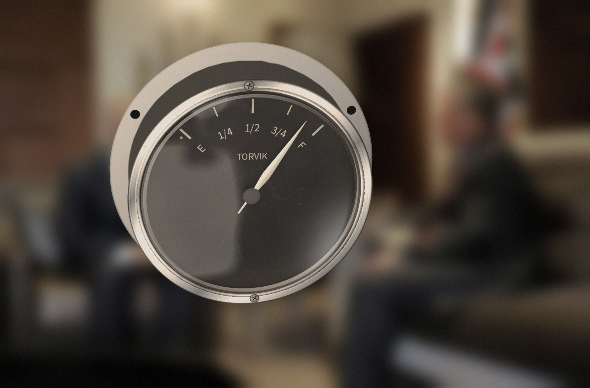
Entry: 0.875
